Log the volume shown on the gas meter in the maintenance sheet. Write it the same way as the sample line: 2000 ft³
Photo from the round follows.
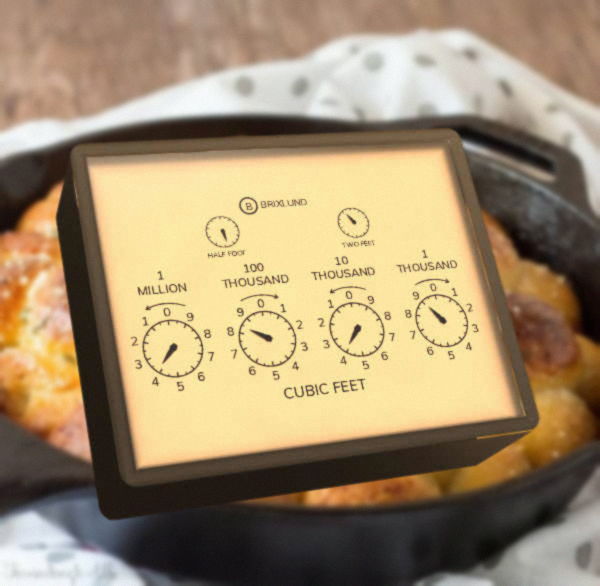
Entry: 383900 ft³
